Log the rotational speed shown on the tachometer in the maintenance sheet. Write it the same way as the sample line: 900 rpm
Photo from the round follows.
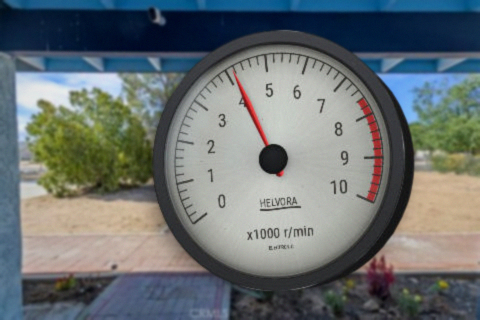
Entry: 4200 rpm
